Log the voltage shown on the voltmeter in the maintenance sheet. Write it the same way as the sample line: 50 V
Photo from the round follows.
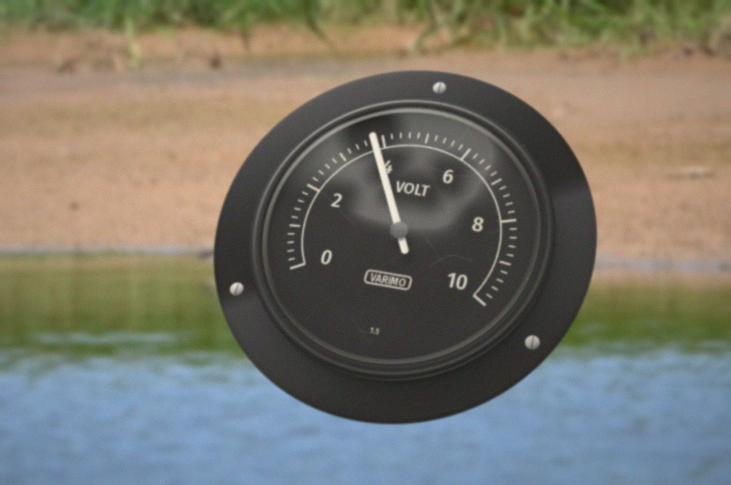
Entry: 3.8 V
